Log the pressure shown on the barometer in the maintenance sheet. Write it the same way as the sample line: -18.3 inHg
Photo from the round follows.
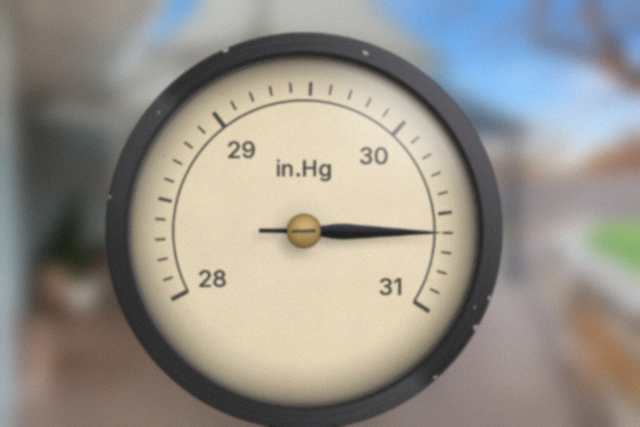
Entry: 30.6 inHg
